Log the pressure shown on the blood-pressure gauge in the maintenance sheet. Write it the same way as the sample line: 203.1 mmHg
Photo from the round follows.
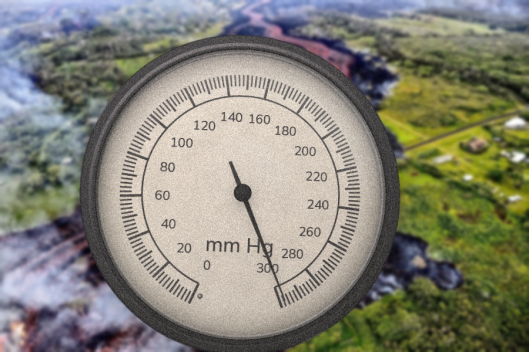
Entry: 298 mmHg
